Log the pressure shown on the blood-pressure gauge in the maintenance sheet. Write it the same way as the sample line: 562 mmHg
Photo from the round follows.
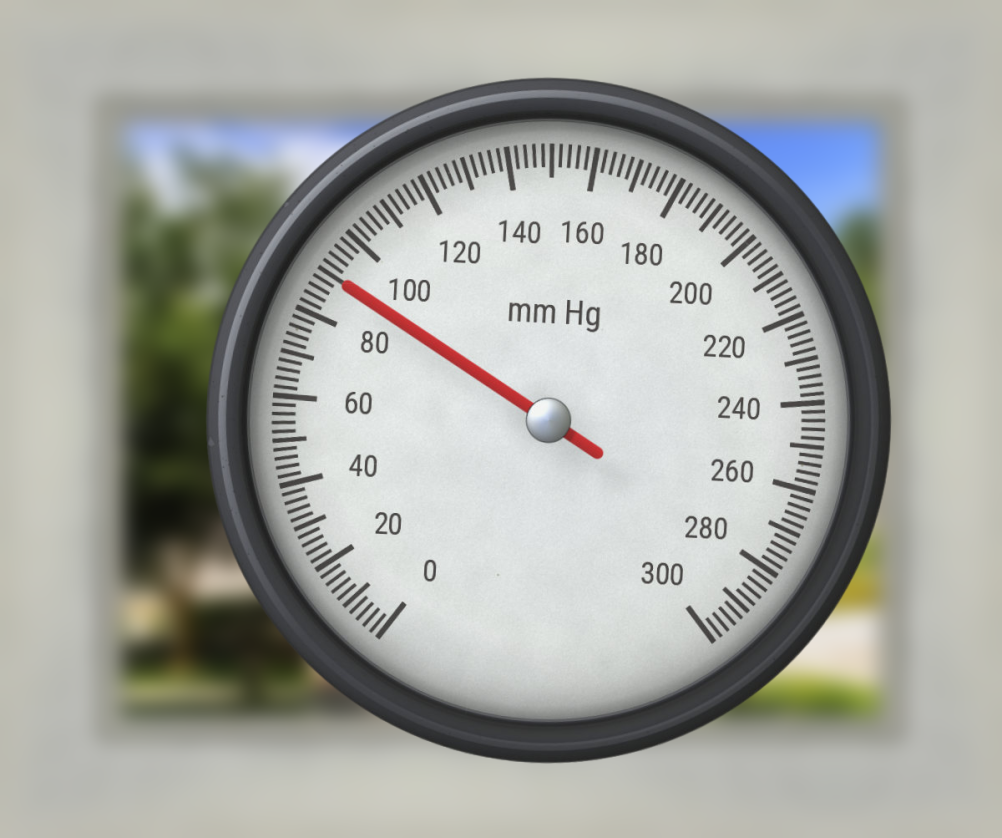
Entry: 90 mmHg
